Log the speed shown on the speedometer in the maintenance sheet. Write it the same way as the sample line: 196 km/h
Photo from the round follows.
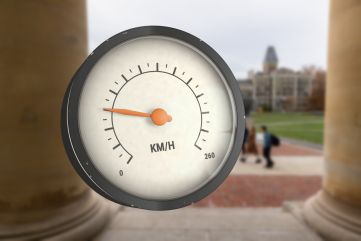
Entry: 60 km/h
